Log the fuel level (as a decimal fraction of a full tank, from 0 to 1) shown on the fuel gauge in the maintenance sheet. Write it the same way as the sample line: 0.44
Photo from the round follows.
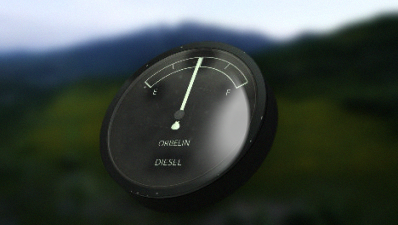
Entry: 0.5
